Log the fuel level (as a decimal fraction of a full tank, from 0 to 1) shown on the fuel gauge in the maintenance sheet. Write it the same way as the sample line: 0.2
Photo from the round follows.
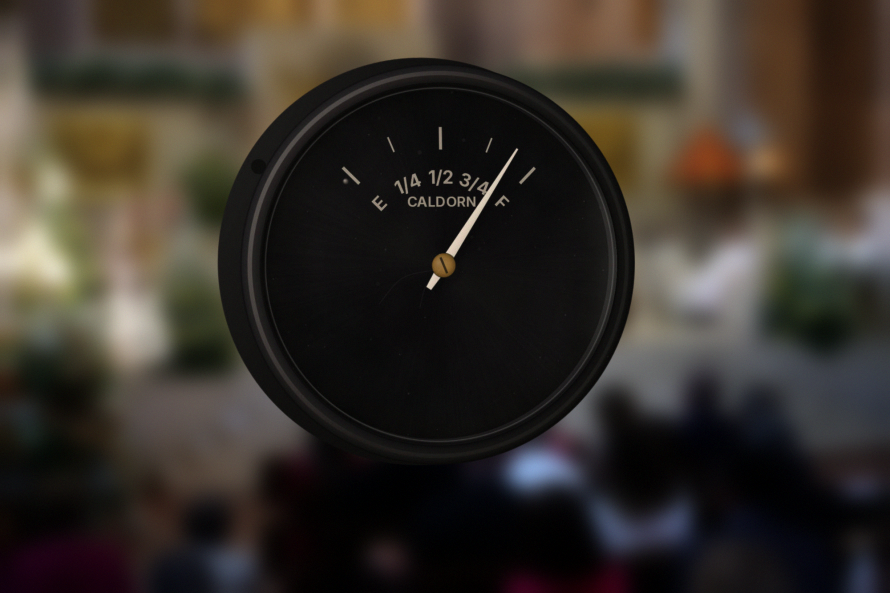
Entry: 0.875
